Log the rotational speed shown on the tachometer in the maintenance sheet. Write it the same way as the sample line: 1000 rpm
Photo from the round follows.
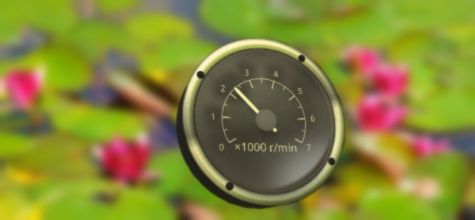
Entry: 2250 rpm
